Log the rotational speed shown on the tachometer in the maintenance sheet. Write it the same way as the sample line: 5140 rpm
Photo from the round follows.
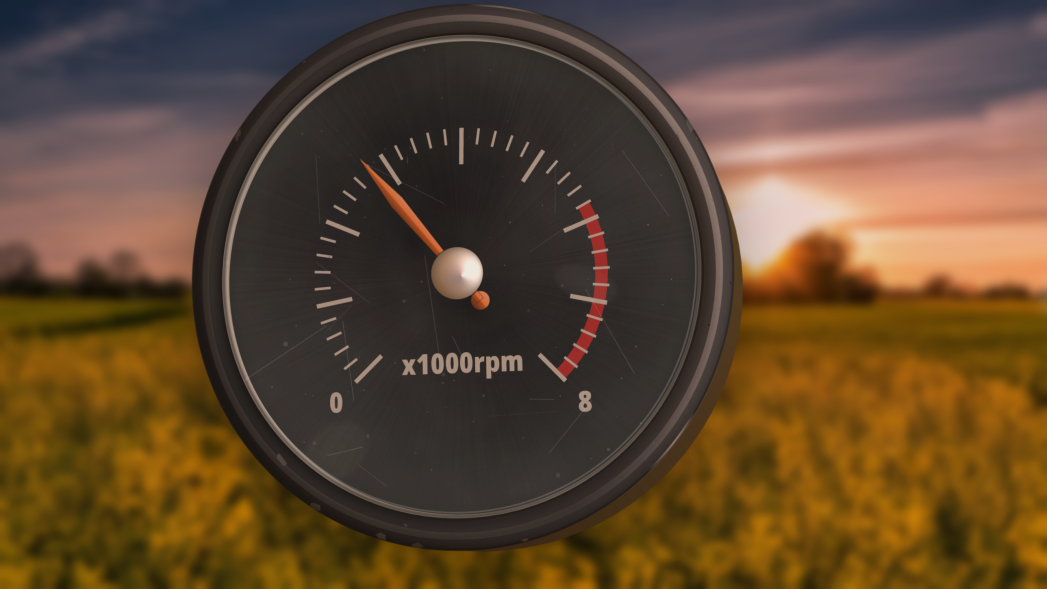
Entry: 2800 rpm
